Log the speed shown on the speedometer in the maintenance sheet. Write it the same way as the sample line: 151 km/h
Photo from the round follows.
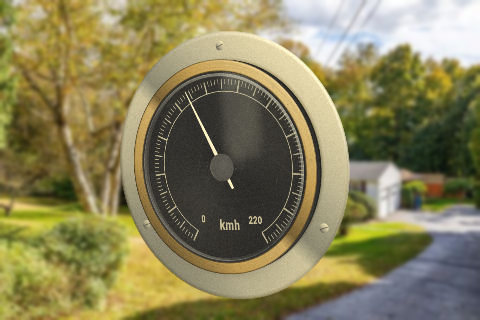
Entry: 90 km/h
